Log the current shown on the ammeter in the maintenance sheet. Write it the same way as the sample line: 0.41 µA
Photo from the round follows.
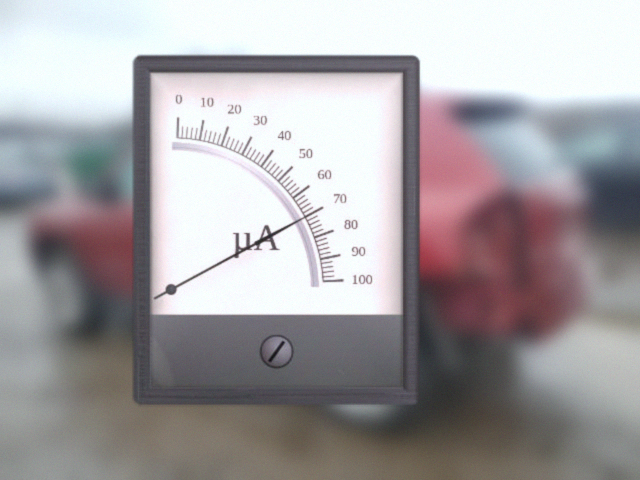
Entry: 70 µA
